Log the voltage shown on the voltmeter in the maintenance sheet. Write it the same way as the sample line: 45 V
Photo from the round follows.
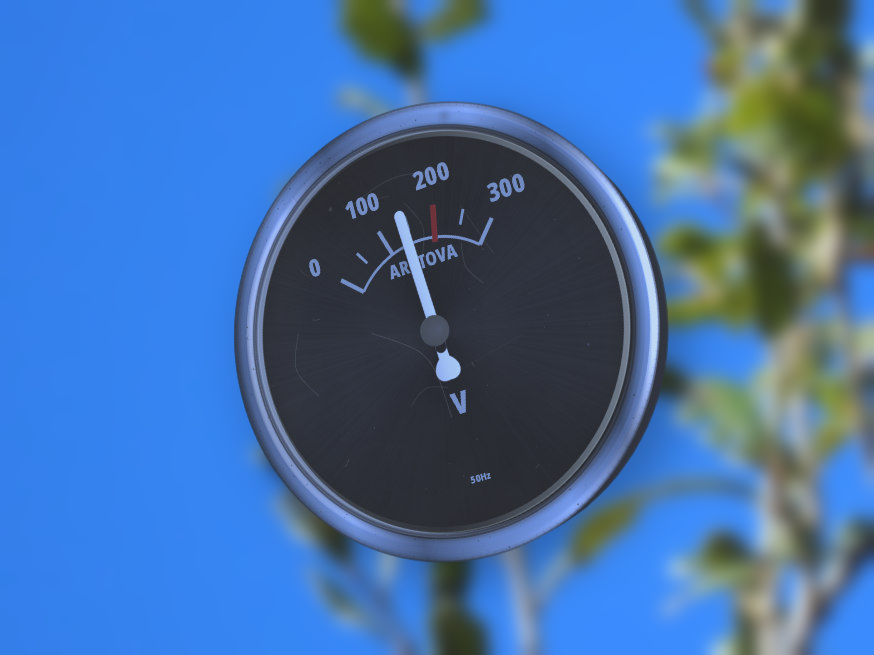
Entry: 150 V
